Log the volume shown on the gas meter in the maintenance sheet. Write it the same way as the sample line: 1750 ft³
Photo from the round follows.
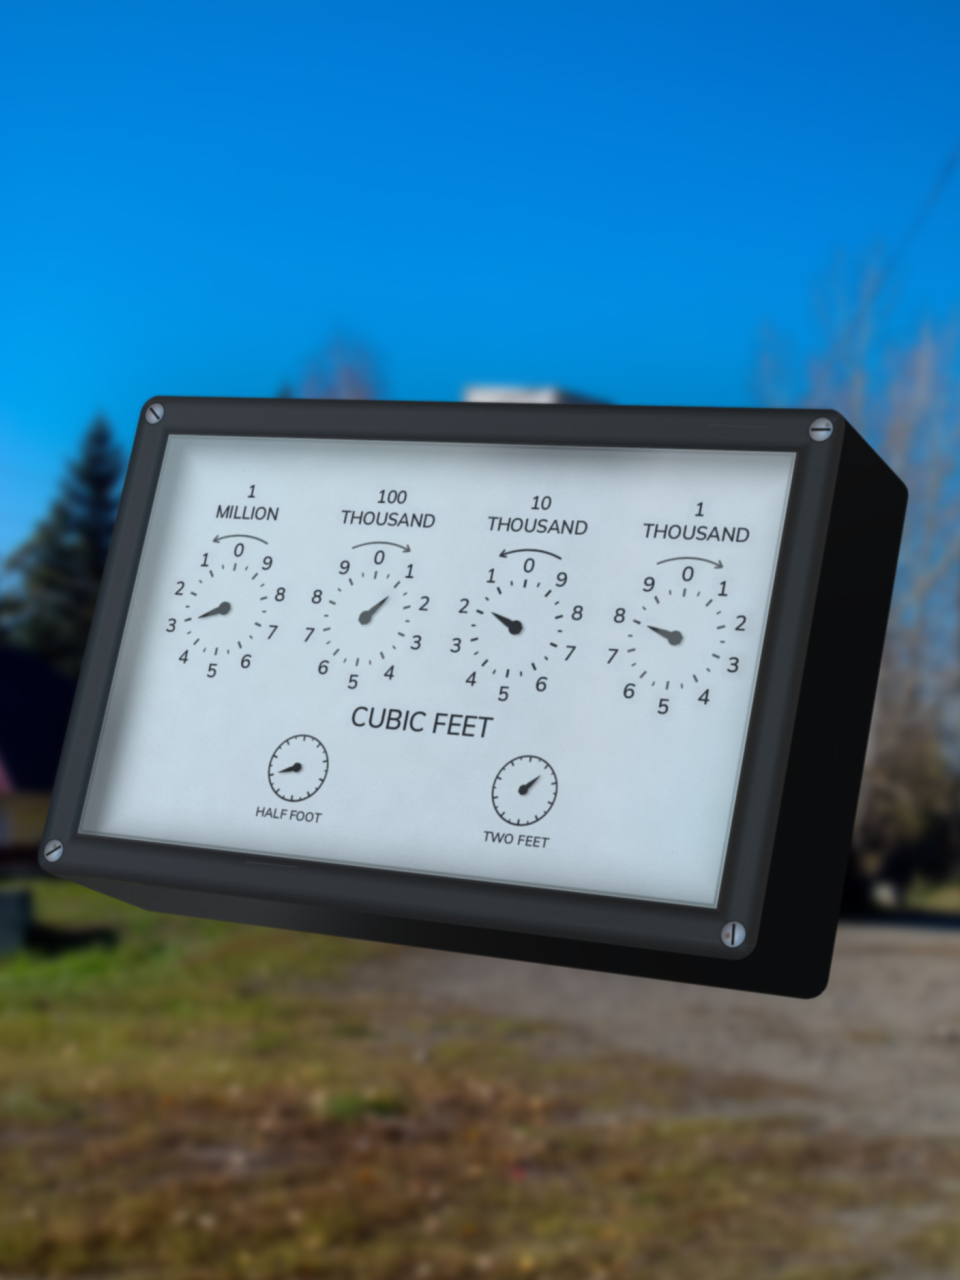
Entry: 311800 ft³
